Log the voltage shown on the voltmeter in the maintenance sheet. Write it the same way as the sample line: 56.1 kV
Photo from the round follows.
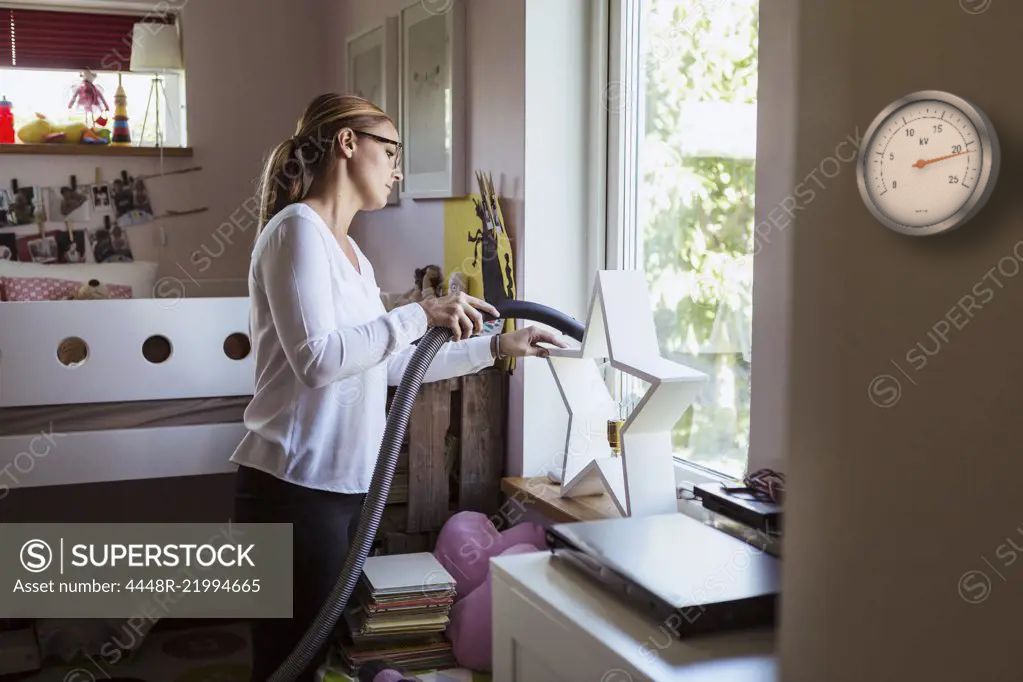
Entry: 21 kV
